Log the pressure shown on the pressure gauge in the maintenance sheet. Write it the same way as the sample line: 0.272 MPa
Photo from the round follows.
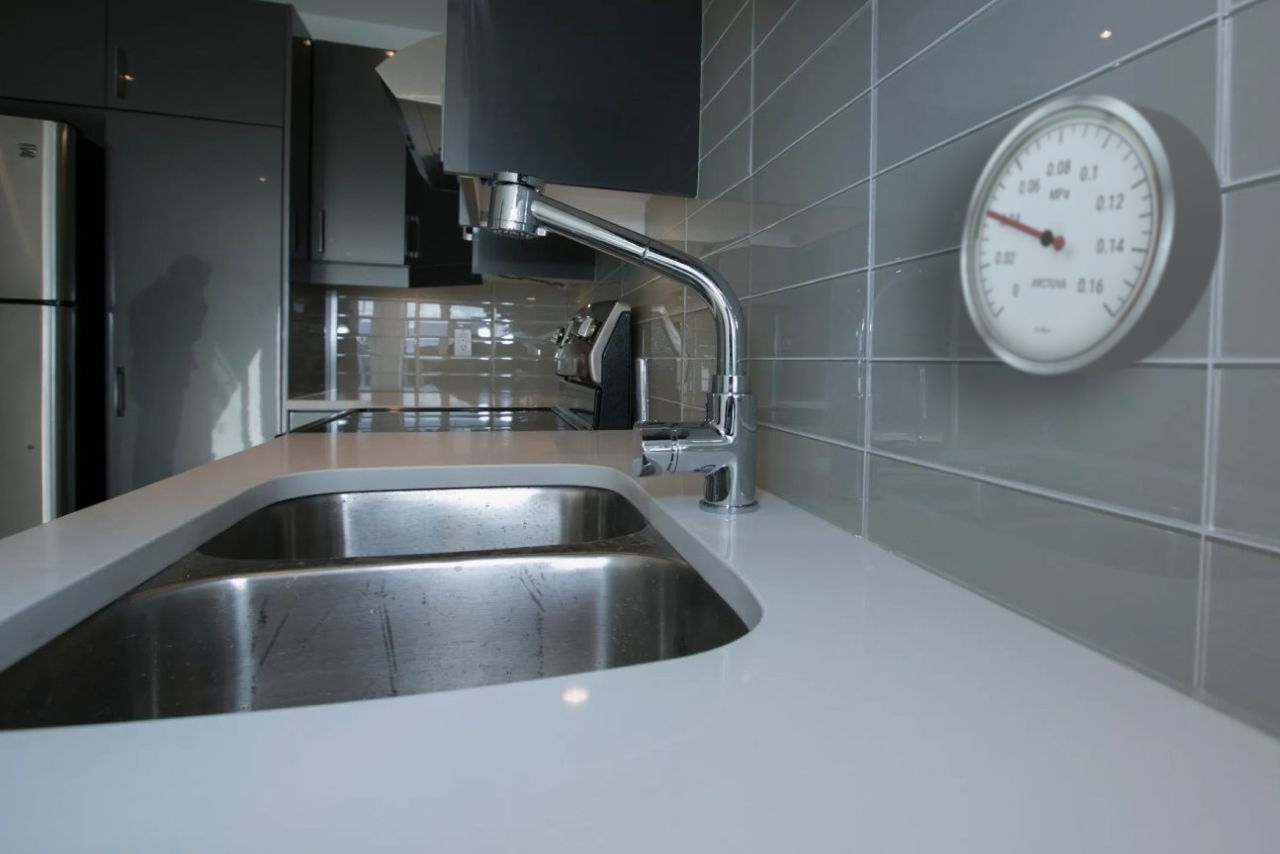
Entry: 0.04 MPa
